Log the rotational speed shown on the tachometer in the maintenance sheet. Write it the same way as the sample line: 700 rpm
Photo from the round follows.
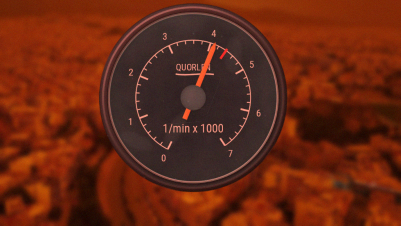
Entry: 4100 rpm
